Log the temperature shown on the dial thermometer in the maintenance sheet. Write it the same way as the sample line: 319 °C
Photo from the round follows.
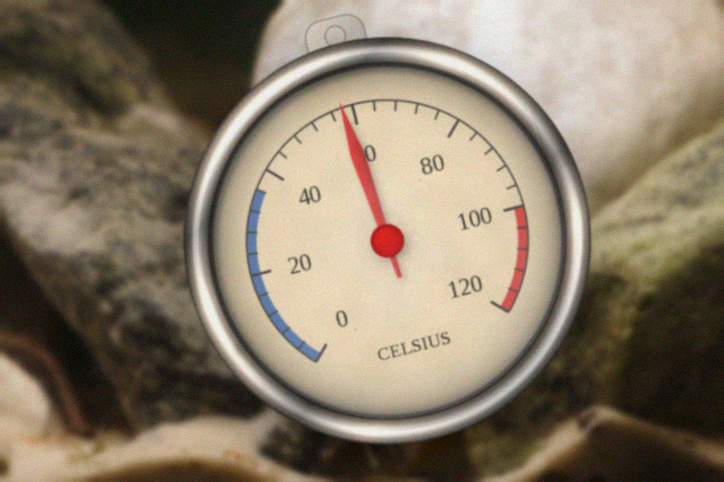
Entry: 58 °C
